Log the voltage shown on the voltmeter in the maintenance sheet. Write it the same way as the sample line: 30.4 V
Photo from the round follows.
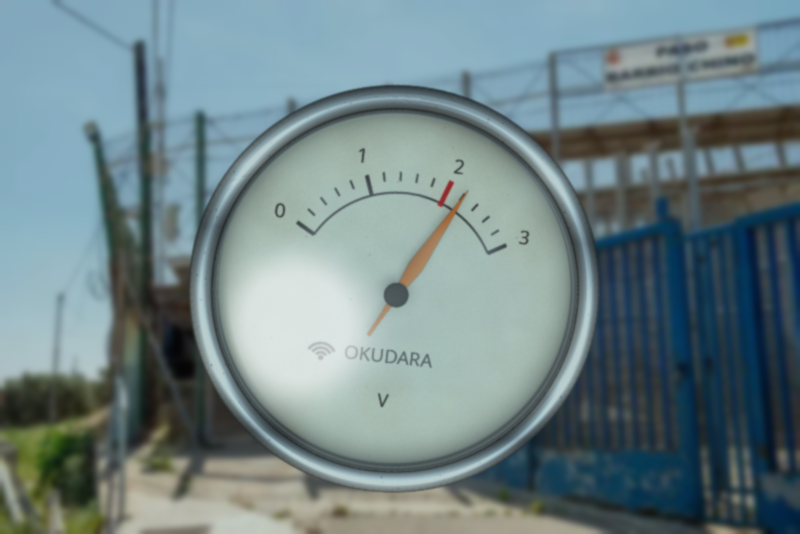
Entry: 2.2 V
